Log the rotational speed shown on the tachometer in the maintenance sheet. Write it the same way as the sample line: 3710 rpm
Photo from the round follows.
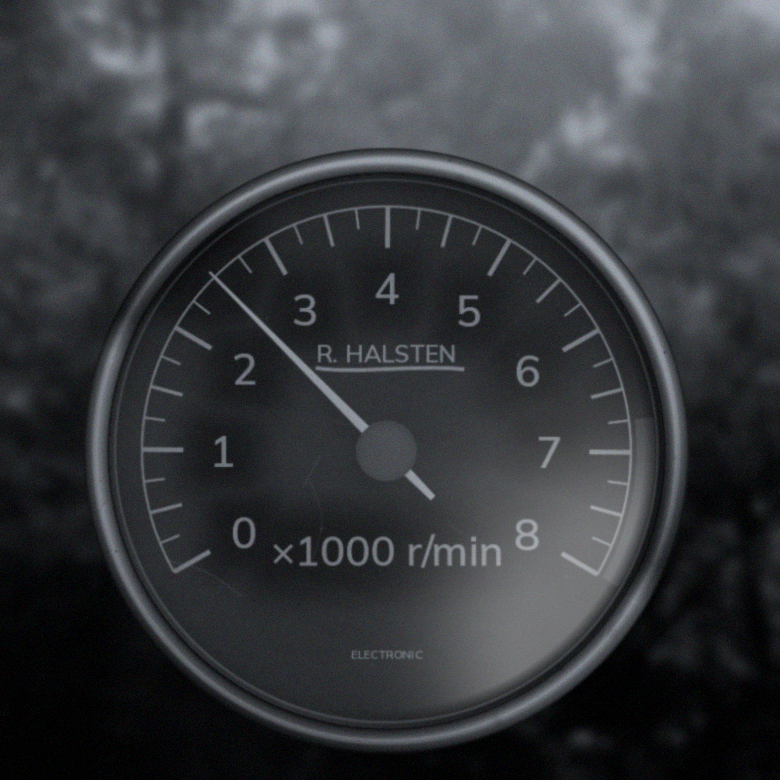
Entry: 2500 rpm
